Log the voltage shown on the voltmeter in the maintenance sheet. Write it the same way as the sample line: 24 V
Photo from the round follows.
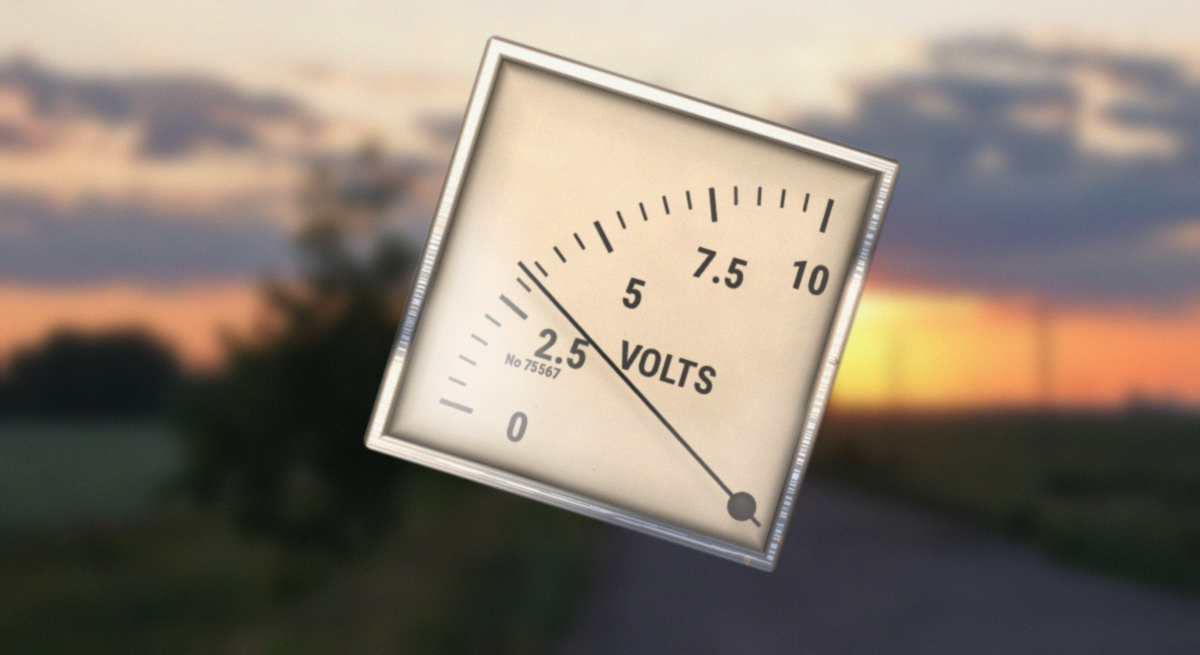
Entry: 3.25 V
